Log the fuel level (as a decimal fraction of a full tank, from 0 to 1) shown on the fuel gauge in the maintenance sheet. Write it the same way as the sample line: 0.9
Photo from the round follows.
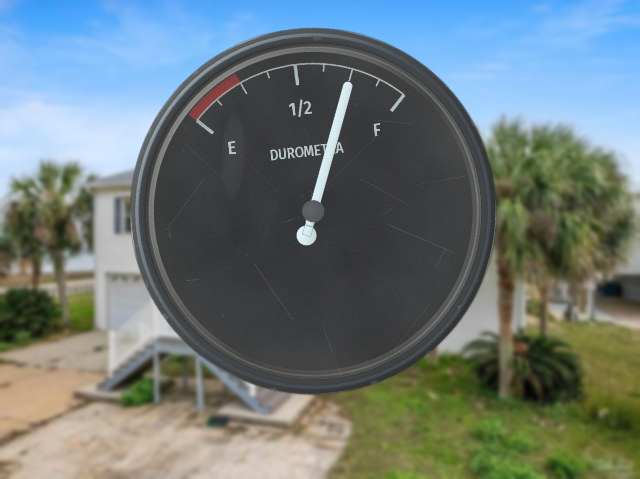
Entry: 0.75
